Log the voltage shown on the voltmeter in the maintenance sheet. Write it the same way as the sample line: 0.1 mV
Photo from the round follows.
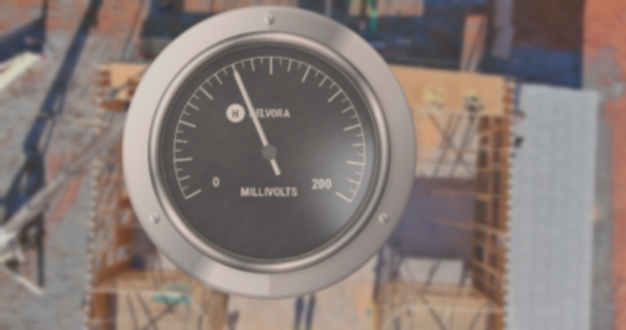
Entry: 80 mV
